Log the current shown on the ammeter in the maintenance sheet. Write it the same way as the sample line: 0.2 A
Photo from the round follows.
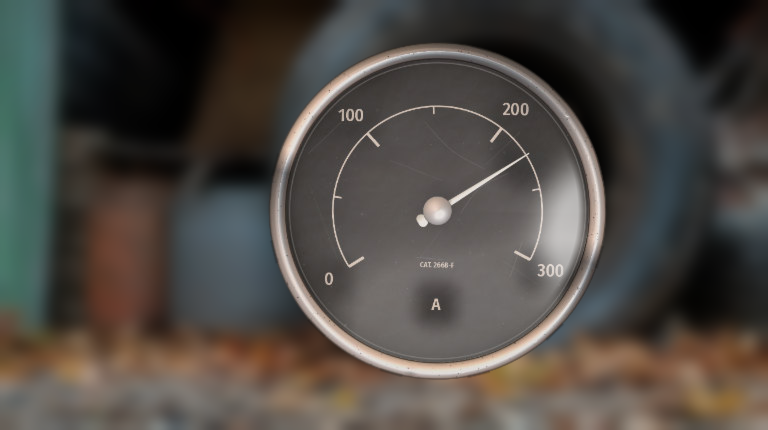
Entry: 225 A
